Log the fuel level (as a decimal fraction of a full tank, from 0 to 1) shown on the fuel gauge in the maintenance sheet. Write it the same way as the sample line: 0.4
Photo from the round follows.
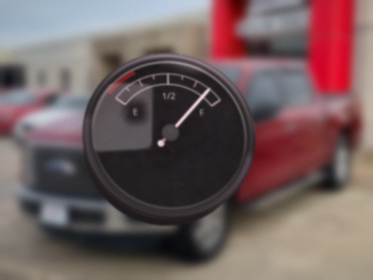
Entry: 0.875
